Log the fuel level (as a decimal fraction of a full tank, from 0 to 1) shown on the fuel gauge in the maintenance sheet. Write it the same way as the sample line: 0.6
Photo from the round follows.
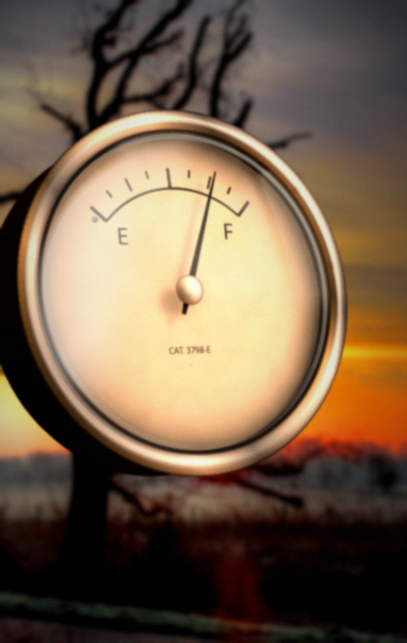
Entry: 0.75
